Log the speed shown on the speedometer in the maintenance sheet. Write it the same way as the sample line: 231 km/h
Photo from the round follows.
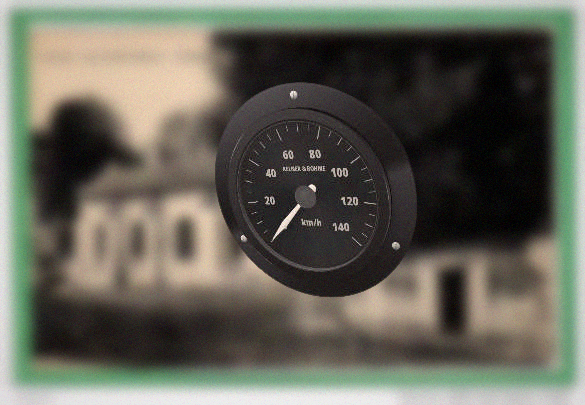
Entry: 0 km/h
